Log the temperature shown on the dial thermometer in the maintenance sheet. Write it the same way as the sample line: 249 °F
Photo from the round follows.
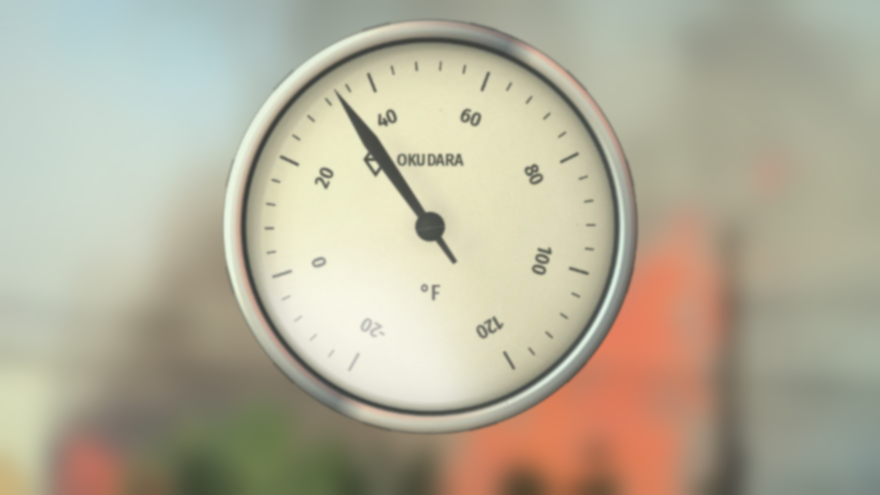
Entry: 34 °F
